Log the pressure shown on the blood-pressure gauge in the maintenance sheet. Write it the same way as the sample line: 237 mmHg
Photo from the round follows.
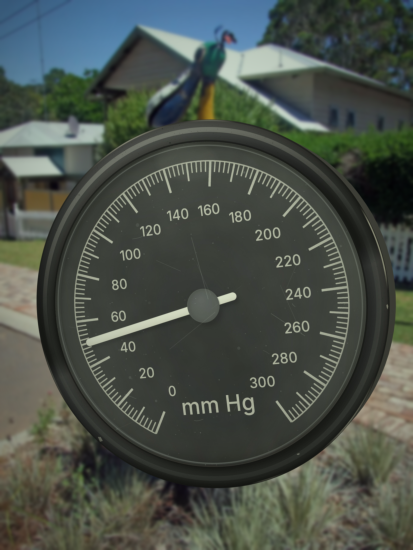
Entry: 50 mmHg
